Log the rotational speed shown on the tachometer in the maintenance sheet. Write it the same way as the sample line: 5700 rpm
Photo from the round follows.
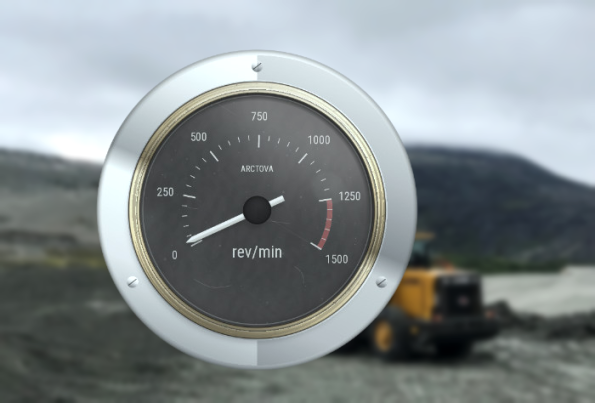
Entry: 25 rpm
